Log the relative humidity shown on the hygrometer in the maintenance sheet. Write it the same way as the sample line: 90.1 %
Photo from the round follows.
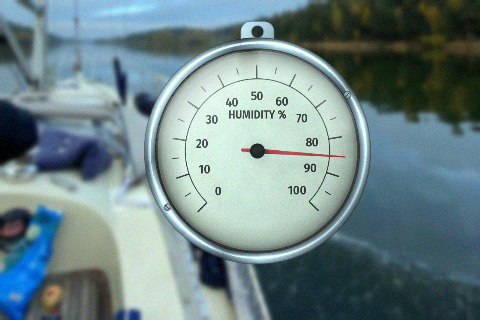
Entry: 85 %
